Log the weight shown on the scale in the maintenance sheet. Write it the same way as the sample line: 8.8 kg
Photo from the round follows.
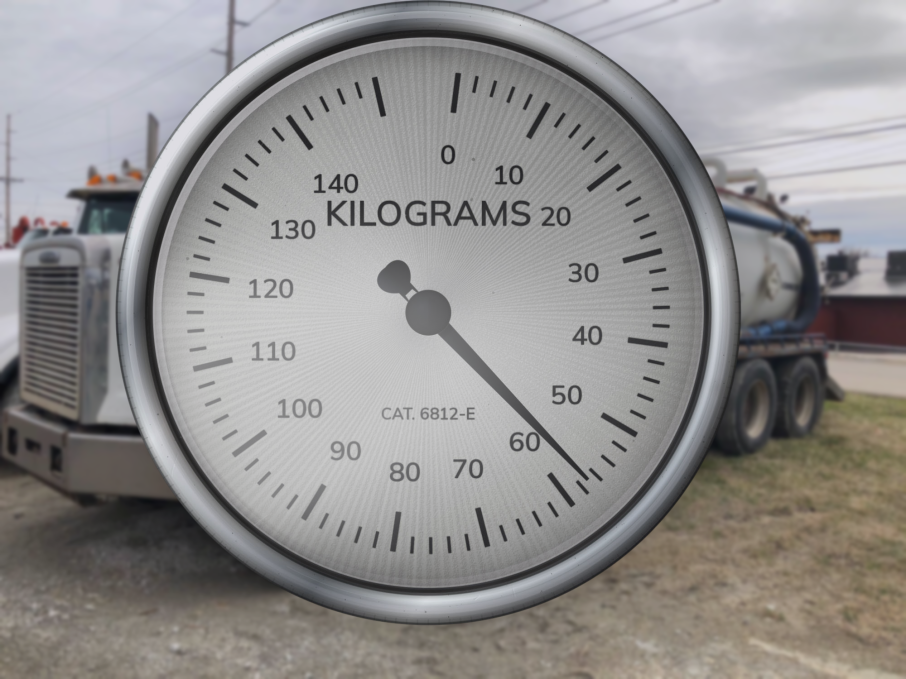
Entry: 57 kg
